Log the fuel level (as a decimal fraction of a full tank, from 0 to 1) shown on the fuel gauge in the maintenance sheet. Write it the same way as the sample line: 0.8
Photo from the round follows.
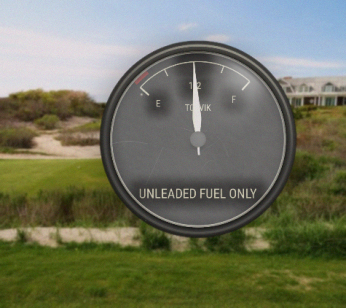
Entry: 0.5
